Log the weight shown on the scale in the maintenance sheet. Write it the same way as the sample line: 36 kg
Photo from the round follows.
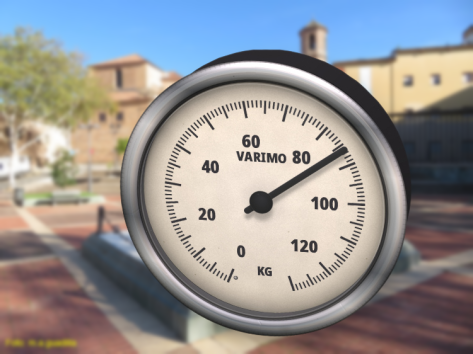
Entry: 86 kg
